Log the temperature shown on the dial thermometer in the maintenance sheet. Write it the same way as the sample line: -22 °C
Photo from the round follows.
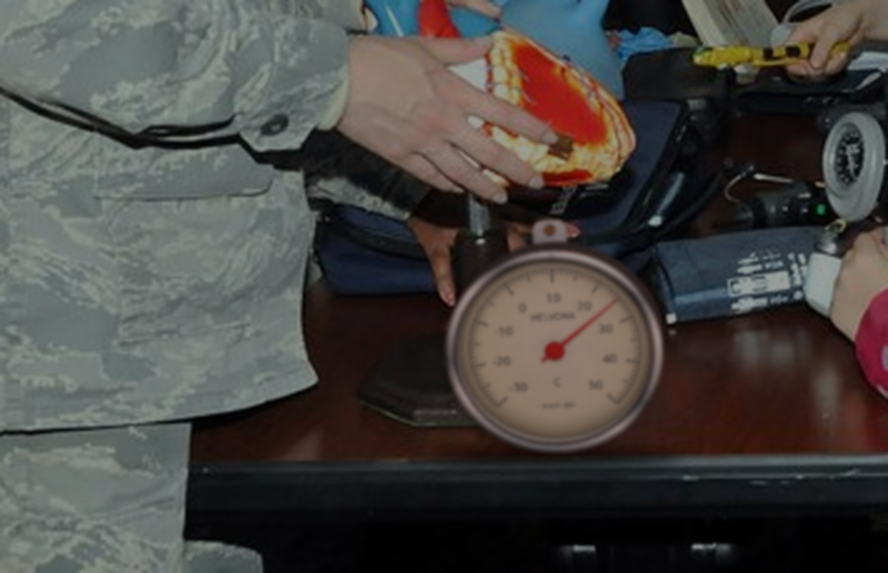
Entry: 25 °C
